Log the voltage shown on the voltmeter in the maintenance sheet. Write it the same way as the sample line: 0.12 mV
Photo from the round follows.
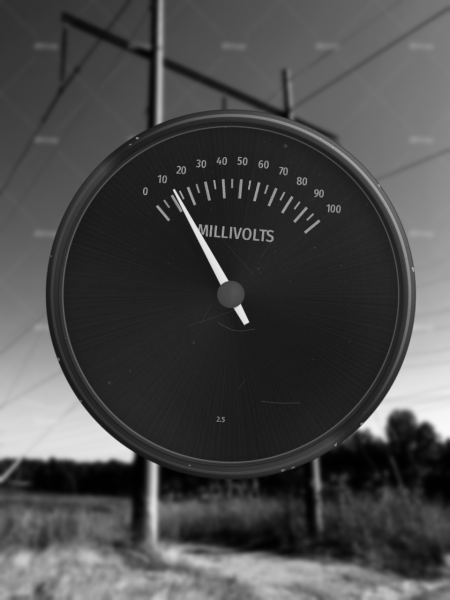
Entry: 12.5 mV
